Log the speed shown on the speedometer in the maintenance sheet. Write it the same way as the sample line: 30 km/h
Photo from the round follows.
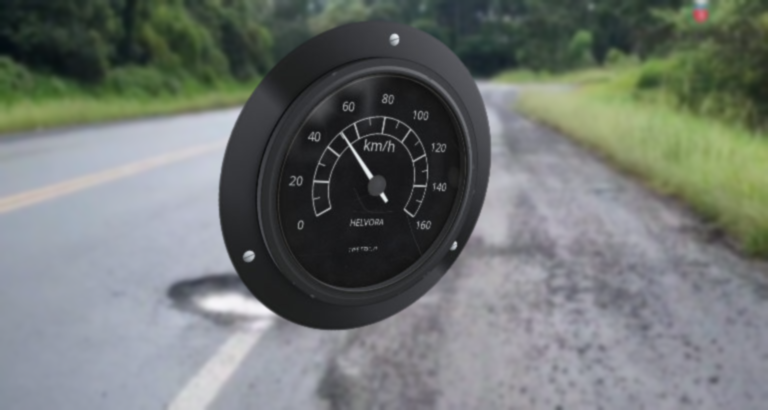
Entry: 50 km/h
